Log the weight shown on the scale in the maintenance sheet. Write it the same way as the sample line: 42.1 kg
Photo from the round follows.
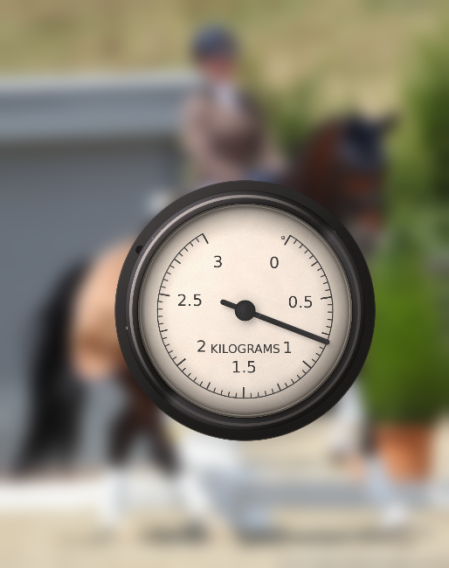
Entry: 0.8 kg
